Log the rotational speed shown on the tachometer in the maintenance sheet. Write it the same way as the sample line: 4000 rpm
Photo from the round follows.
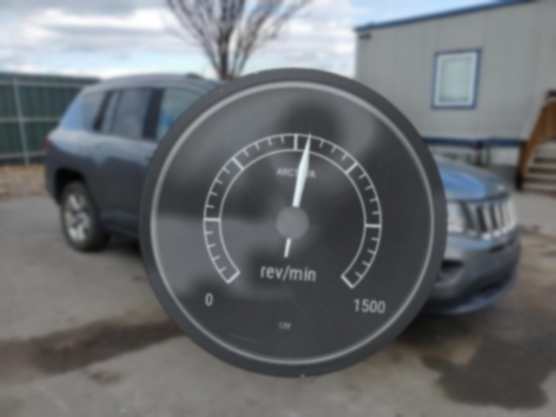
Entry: 800 rpm
